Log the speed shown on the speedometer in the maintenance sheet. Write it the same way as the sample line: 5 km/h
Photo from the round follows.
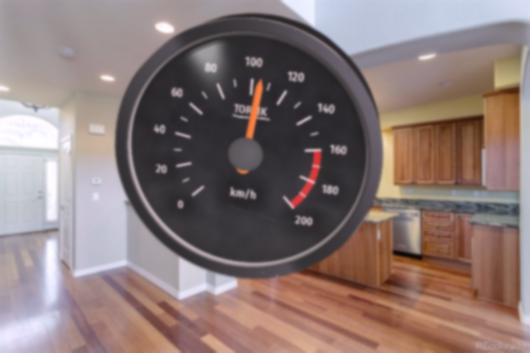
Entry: 105 km/h
